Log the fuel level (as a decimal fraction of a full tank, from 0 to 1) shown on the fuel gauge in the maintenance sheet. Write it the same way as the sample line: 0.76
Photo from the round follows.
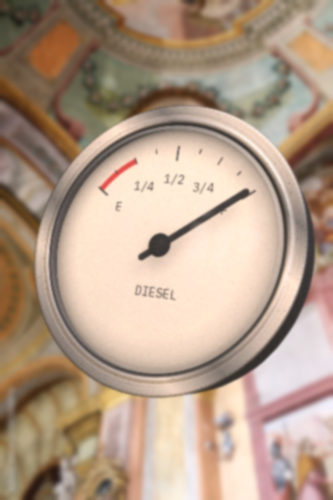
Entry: 1
